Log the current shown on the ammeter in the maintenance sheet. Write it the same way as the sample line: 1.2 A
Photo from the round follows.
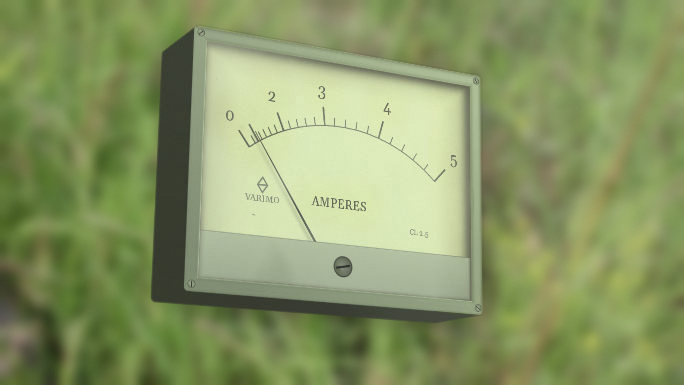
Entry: 1 A
